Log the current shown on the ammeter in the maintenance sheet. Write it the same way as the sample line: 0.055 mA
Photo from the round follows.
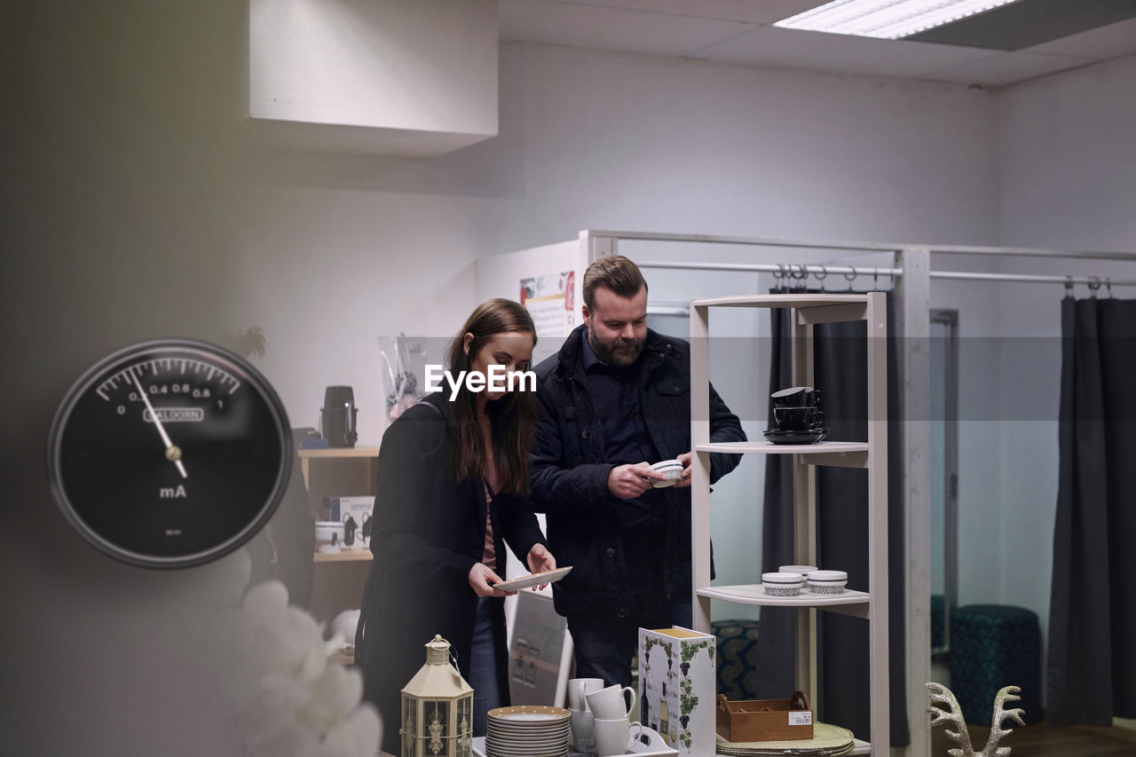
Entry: 0.25 mA
